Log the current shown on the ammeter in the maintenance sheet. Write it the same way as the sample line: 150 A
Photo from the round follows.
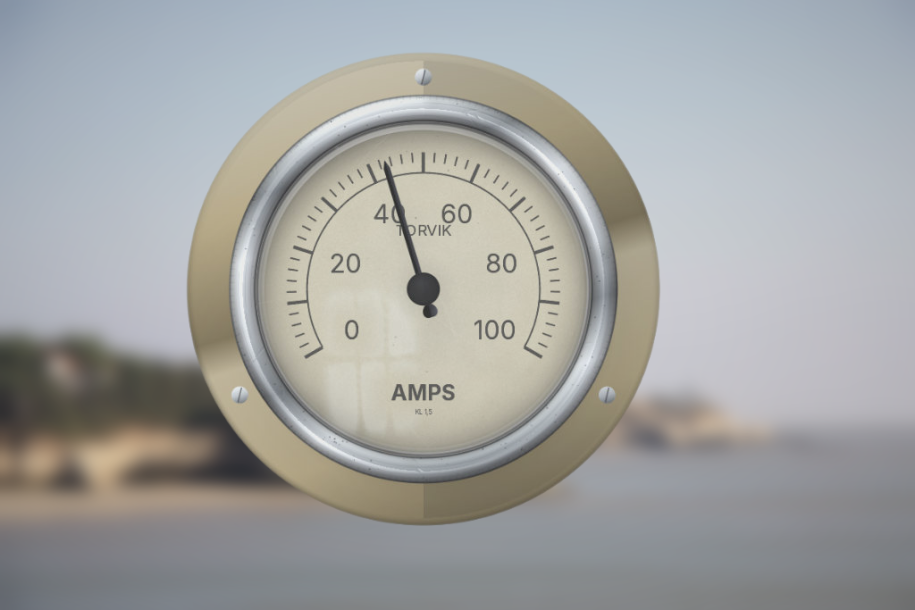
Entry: 43 A
